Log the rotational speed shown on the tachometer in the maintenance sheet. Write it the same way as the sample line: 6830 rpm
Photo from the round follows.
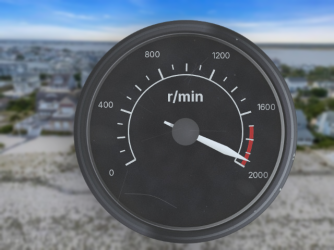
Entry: 1950 rpm
